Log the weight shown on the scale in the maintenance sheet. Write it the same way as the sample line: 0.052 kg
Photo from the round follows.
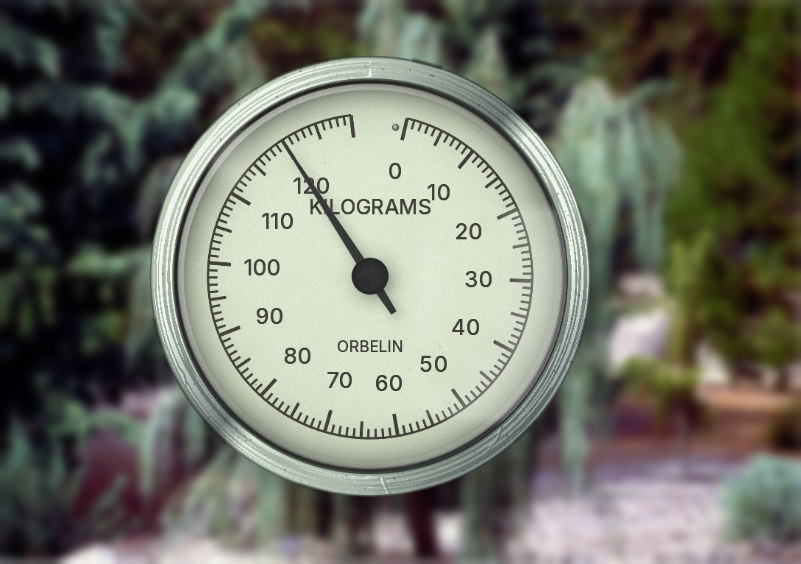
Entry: 120 kg
